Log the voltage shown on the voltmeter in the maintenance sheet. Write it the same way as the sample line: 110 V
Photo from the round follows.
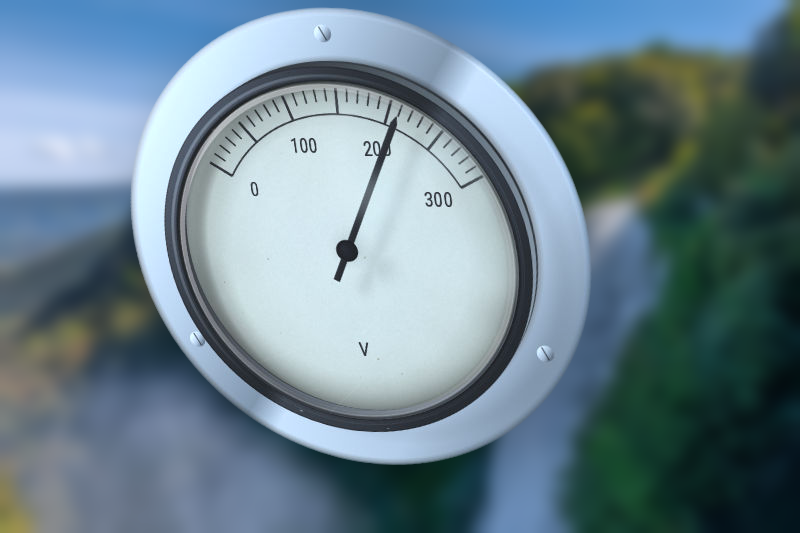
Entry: 210 V
